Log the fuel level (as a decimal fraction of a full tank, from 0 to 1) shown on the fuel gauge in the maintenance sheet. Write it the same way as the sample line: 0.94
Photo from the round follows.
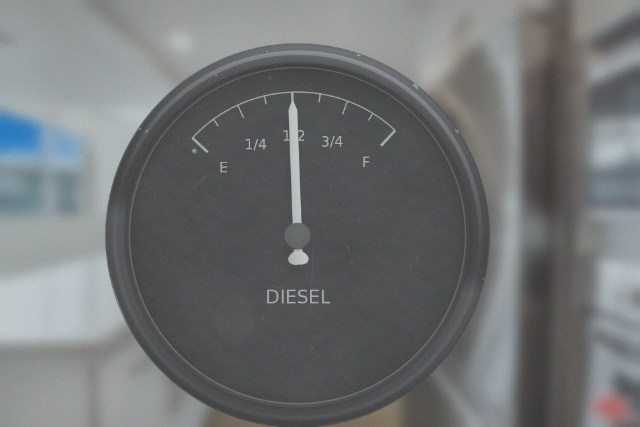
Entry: 0.5
